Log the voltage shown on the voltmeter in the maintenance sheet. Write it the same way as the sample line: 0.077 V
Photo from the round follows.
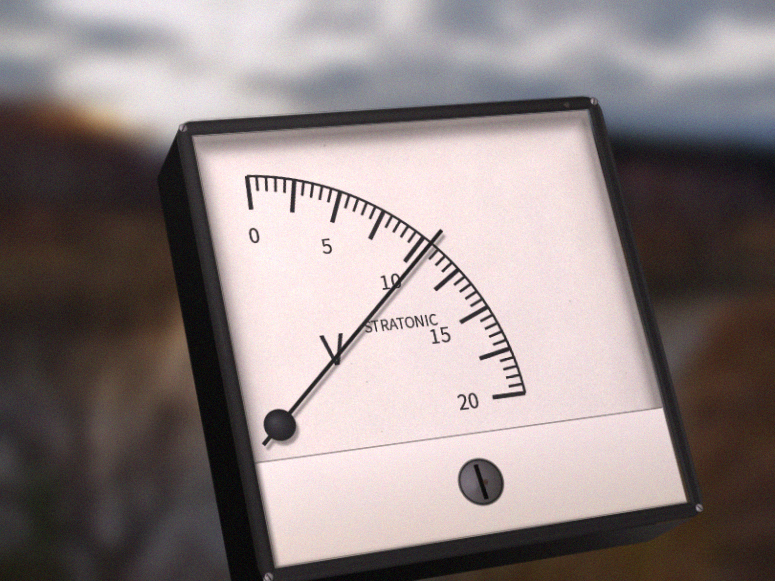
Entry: 10.5 V
